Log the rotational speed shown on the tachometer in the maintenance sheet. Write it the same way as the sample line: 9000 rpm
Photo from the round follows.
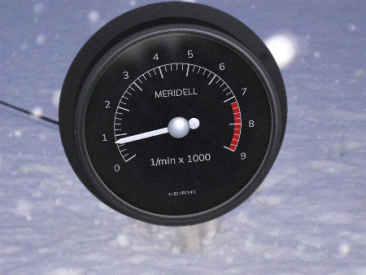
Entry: 800 rpm
